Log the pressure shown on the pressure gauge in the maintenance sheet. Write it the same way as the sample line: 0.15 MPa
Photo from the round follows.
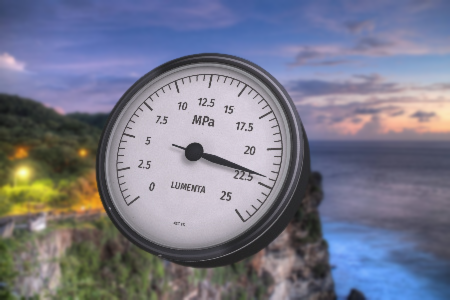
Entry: 22 MPa
